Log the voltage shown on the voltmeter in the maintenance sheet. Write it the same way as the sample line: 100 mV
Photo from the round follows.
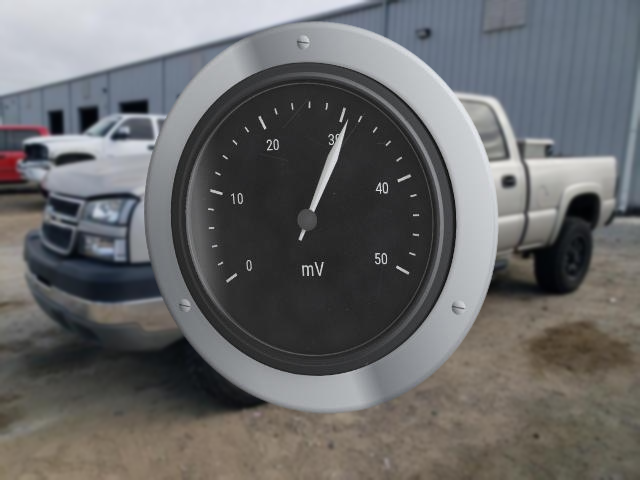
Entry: 31 mV
